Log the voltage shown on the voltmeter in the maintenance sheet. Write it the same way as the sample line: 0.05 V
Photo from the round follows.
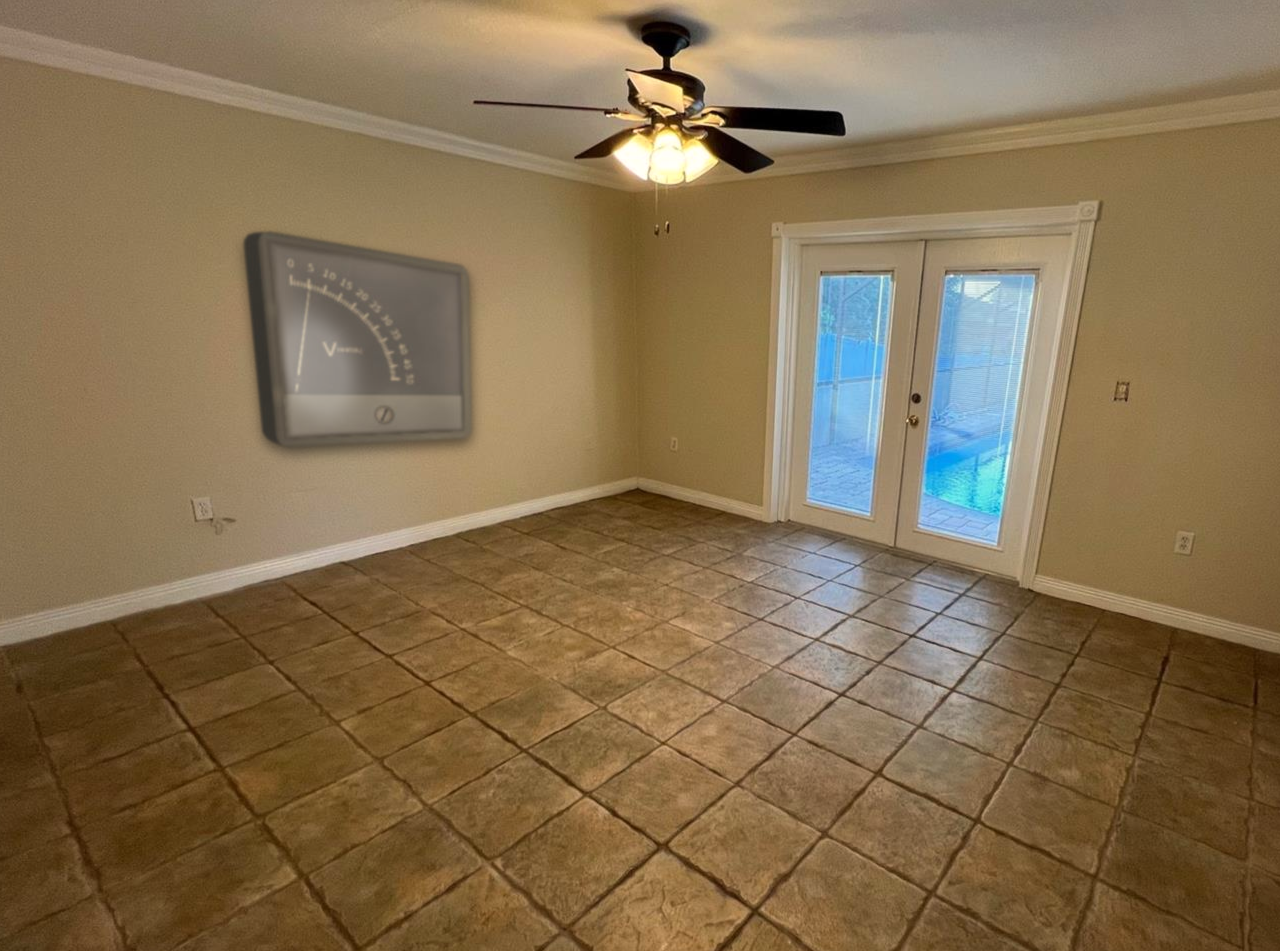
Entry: 5 V
